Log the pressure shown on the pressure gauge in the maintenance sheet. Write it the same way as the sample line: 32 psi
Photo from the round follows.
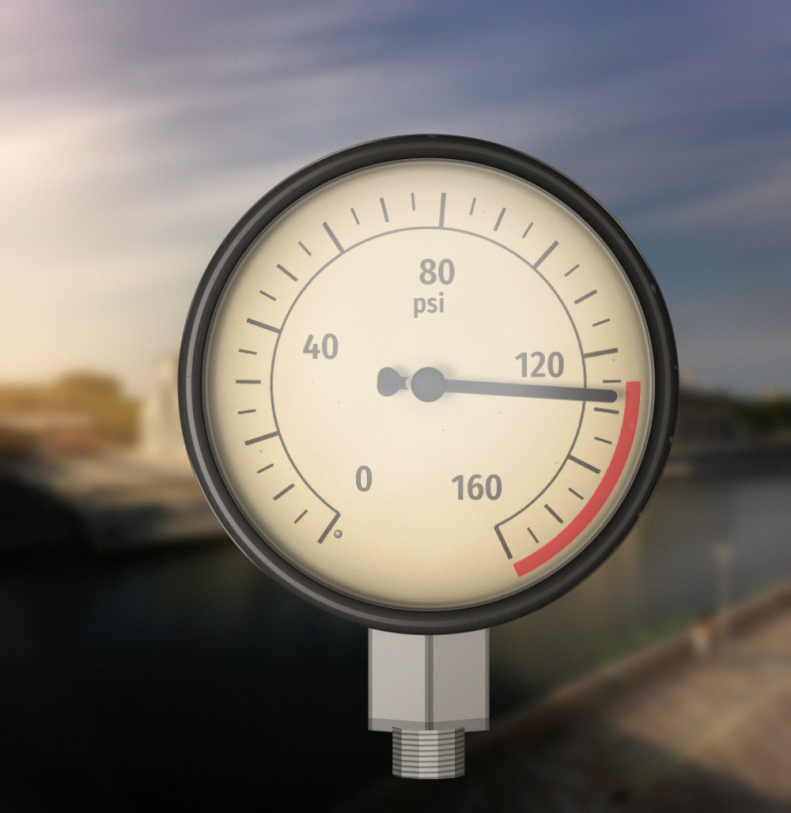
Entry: 127.5 psi
